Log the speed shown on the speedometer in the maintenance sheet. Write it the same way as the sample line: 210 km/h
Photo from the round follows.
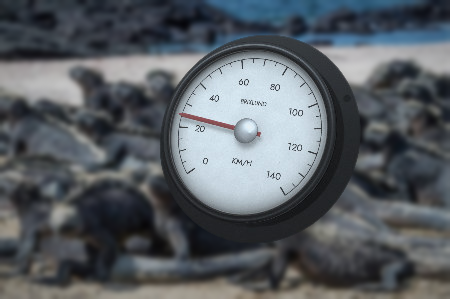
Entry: 25 km/h
